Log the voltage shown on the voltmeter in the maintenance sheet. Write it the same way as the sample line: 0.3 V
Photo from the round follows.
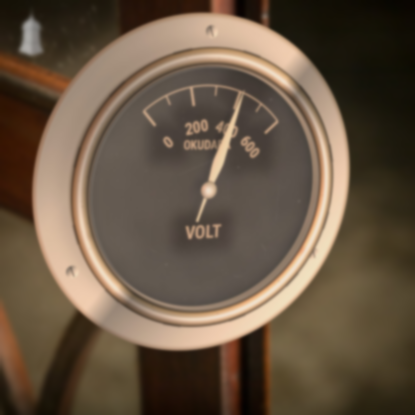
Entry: 400 V
